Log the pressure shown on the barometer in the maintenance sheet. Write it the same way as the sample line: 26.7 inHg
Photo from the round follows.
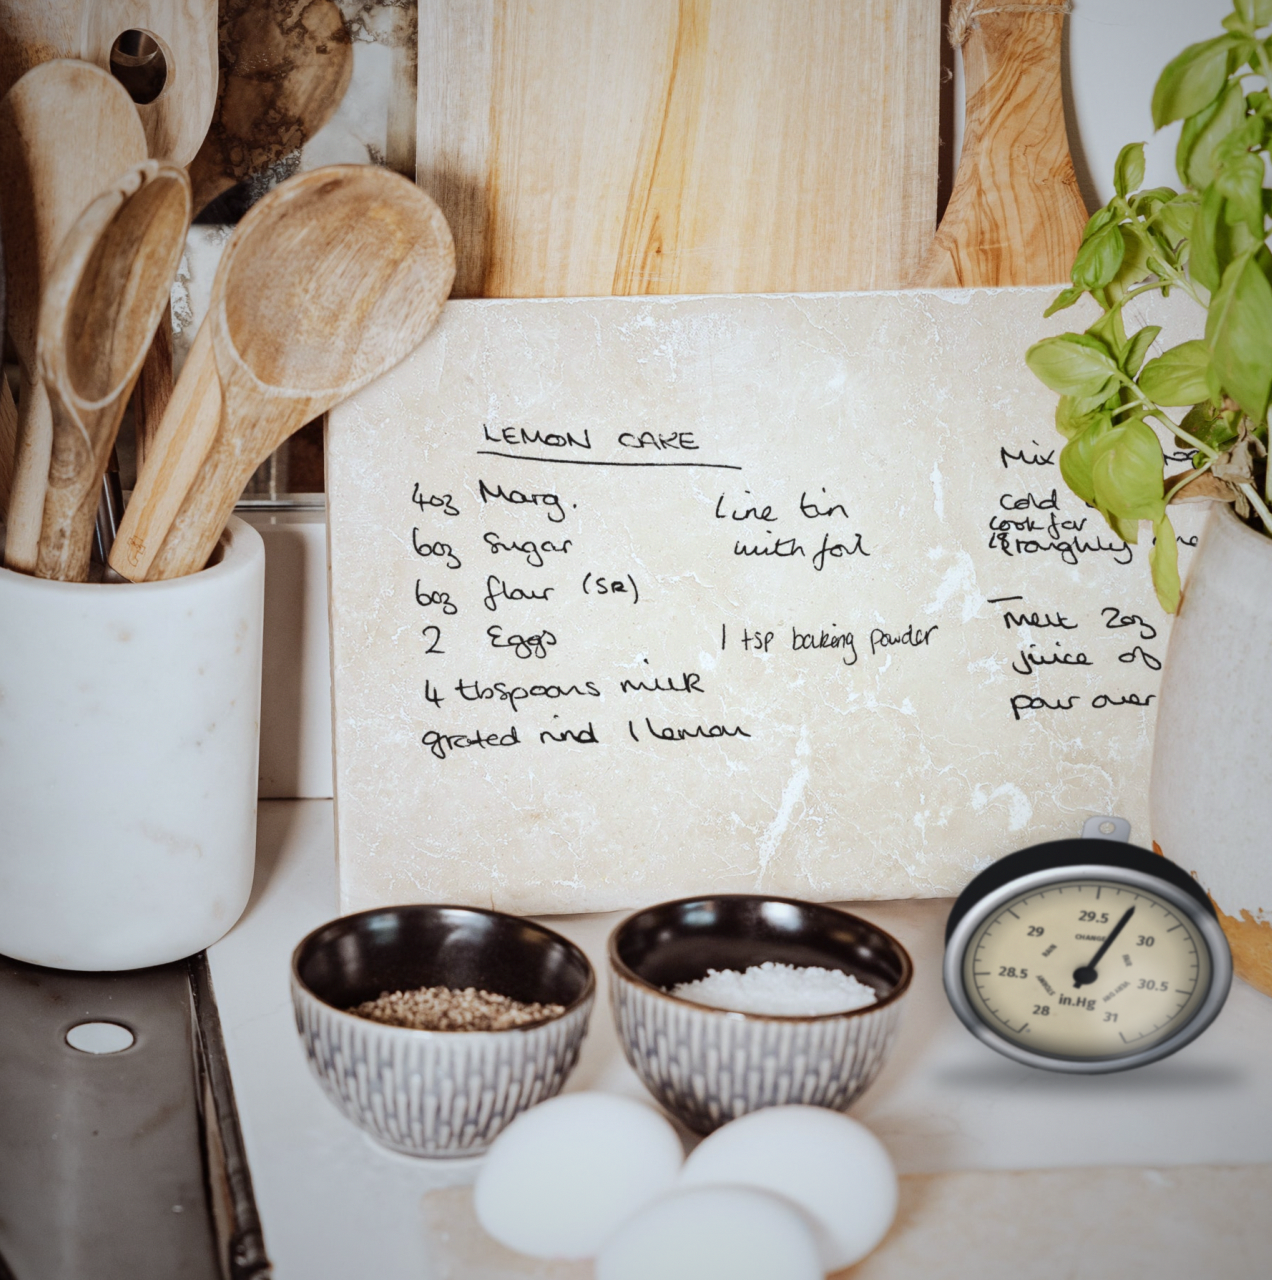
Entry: 29.7 inHg
